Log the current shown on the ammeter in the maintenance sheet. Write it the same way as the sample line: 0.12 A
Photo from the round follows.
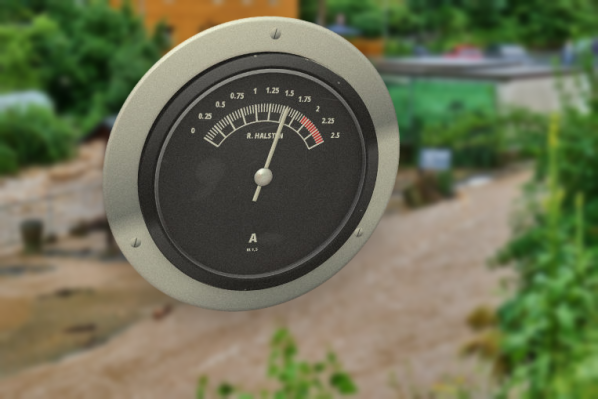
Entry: 1.5 A
